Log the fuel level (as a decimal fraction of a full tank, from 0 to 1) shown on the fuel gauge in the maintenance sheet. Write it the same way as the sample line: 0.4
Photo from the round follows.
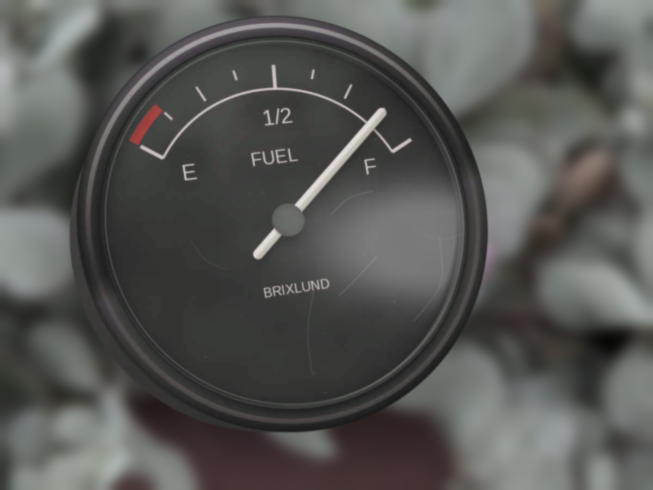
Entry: 0.875
